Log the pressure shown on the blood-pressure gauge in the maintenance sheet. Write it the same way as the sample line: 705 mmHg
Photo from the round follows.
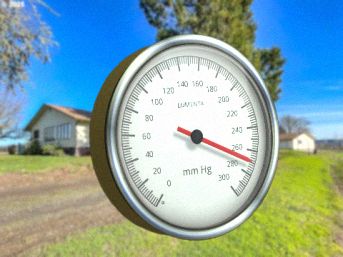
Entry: 270 mmHg
